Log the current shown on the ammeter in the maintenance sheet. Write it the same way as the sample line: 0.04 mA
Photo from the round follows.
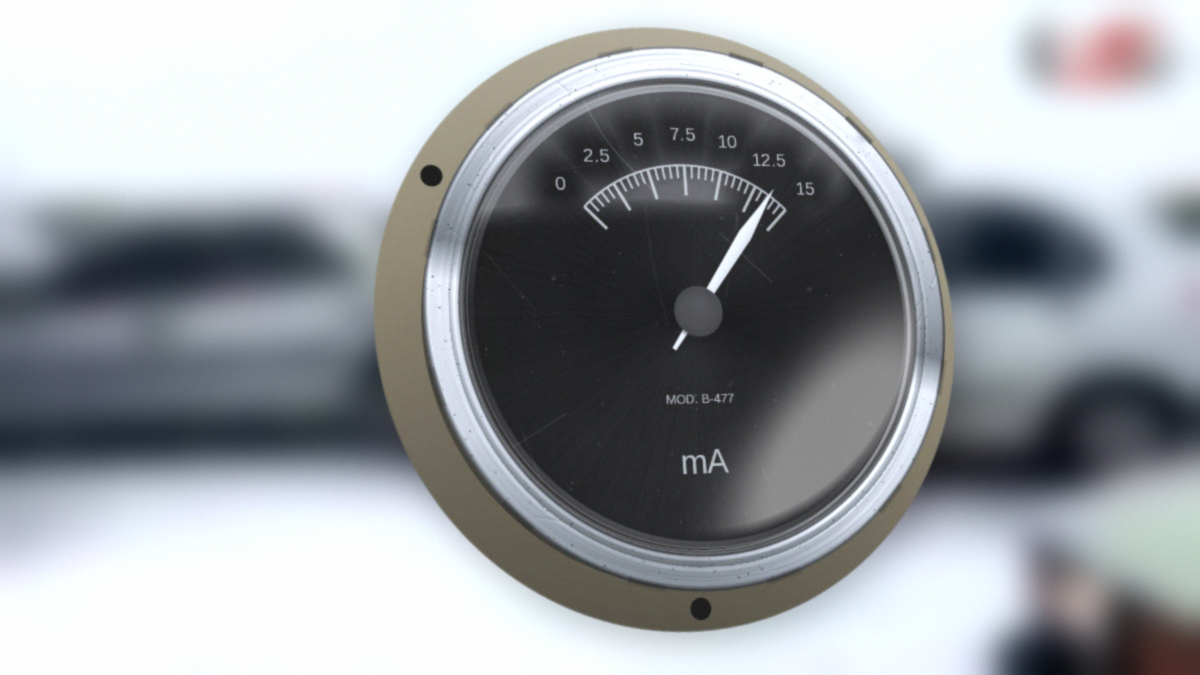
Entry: 13.5 mA
